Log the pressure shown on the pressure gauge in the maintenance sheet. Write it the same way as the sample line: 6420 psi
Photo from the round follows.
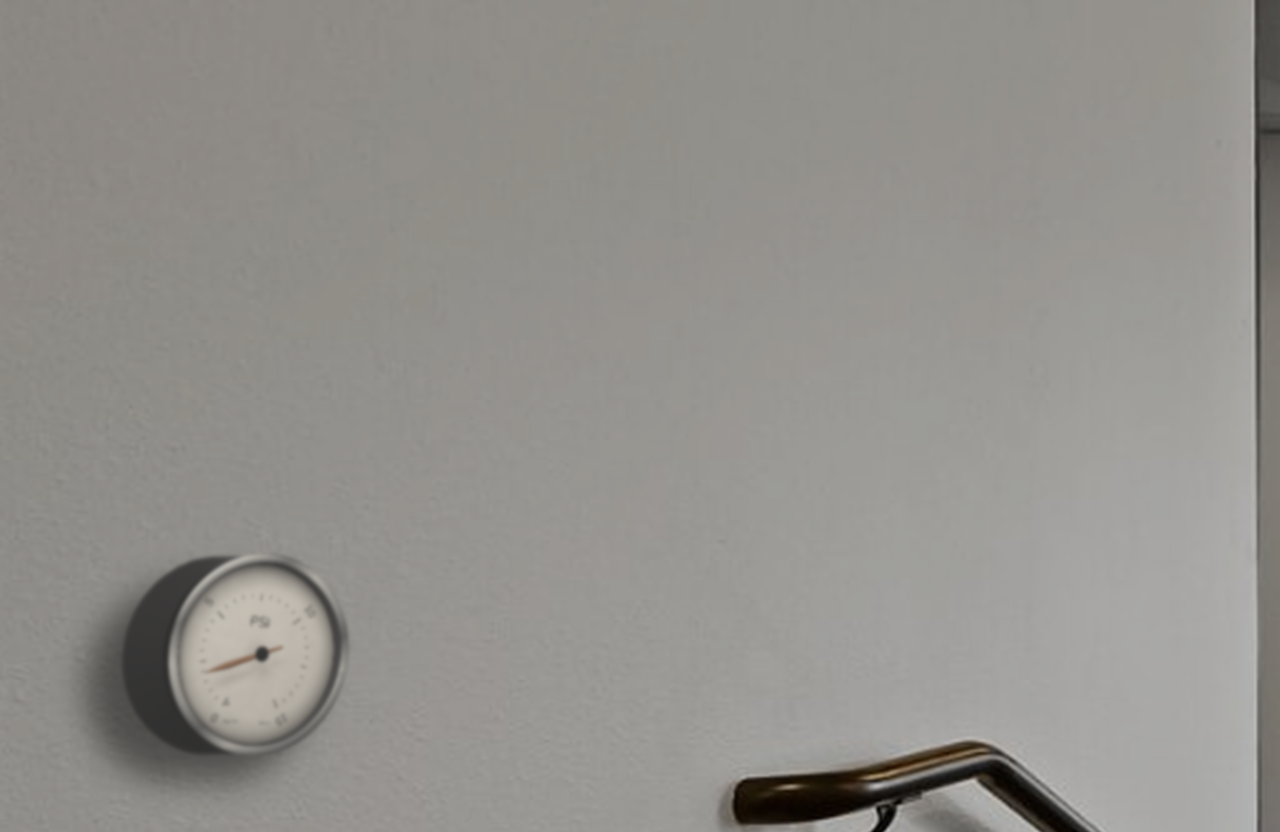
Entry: 2 psi
